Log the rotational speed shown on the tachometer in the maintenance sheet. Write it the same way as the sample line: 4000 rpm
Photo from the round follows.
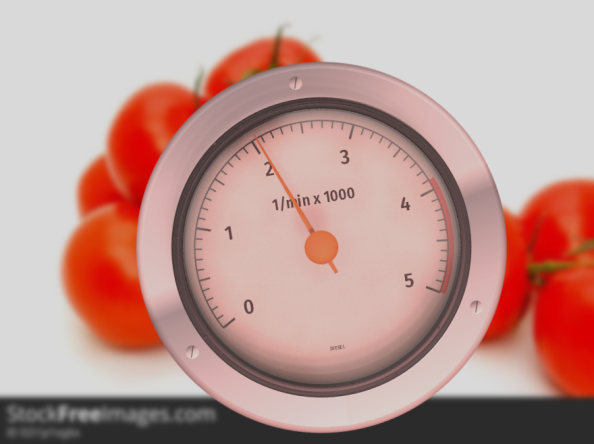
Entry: 2050 rpm
